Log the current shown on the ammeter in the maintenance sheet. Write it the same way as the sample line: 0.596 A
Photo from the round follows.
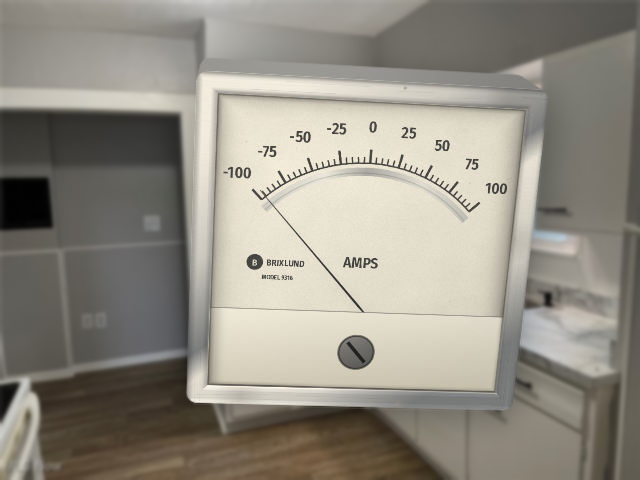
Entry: -95 A
